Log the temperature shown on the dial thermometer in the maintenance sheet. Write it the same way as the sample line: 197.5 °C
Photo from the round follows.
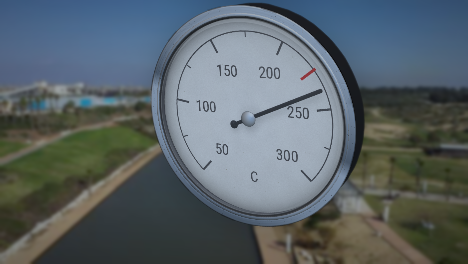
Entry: 237.5 °C
